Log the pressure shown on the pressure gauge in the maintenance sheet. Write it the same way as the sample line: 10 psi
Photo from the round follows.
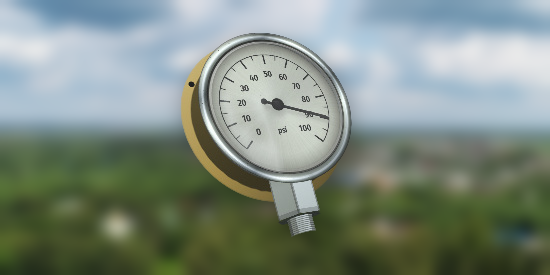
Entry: 90 psi
